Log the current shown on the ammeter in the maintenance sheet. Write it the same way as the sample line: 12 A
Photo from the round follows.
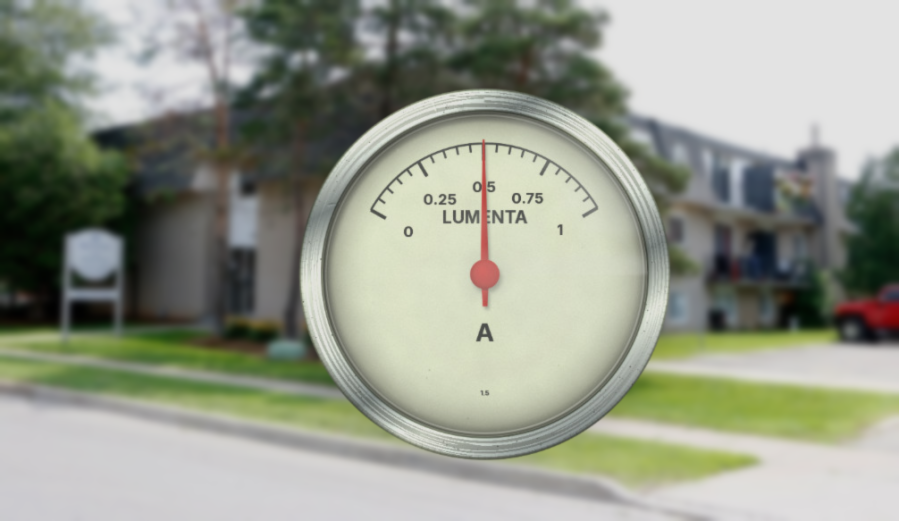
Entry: 0.5 A
